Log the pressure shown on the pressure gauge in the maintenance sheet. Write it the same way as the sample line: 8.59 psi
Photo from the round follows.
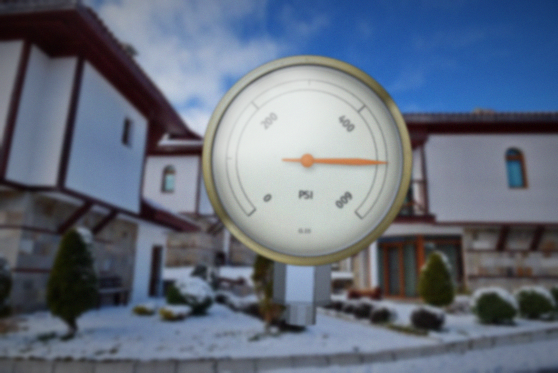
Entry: 500 psi
